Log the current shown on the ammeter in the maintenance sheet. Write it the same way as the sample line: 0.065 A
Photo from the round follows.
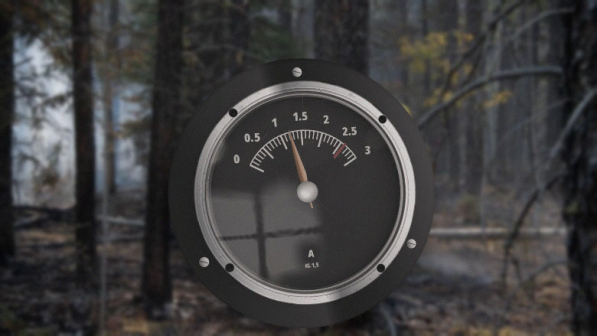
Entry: 1.2 A
